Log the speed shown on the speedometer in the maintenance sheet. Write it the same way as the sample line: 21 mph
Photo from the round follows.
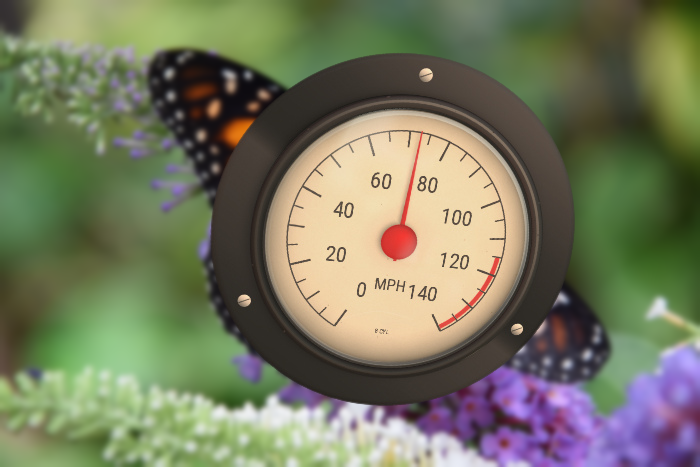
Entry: 72.5 mph
